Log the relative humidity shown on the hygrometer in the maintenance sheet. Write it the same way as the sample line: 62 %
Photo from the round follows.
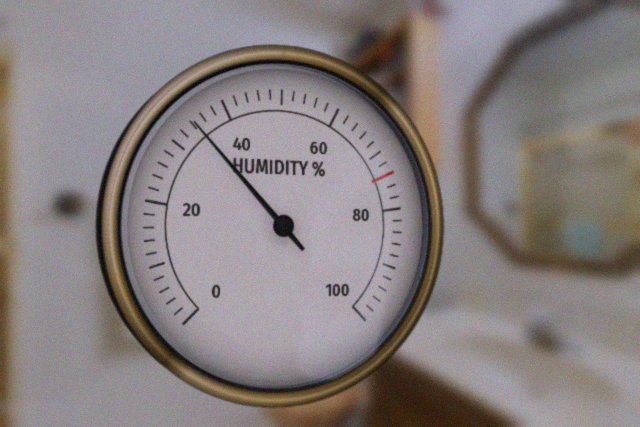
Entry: 34 %
